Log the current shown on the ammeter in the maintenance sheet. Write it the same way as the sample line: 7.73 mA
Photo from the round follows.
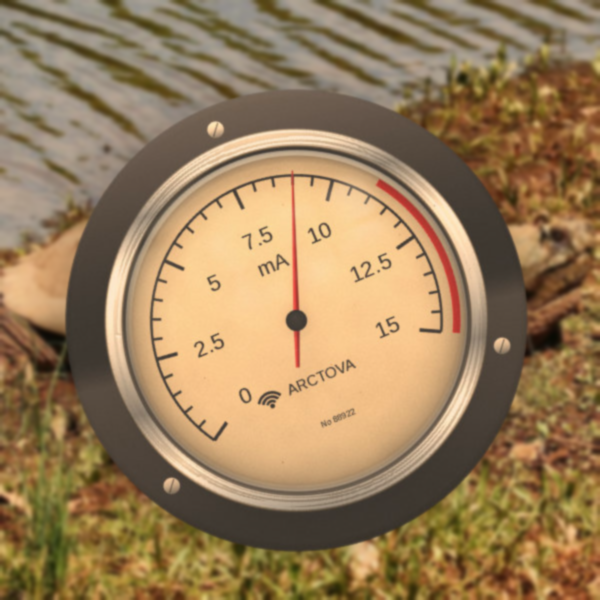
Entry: 9 mA
